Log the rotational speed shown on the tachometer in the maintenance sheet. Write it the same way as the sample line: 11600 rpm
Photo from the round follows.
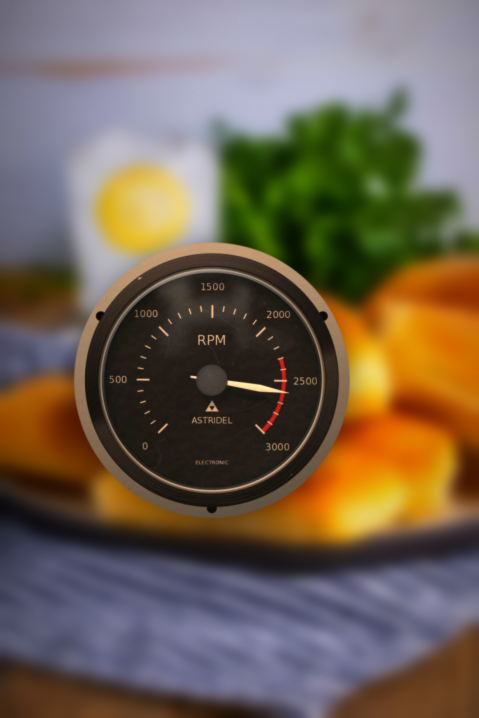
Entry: 2600 rpm
